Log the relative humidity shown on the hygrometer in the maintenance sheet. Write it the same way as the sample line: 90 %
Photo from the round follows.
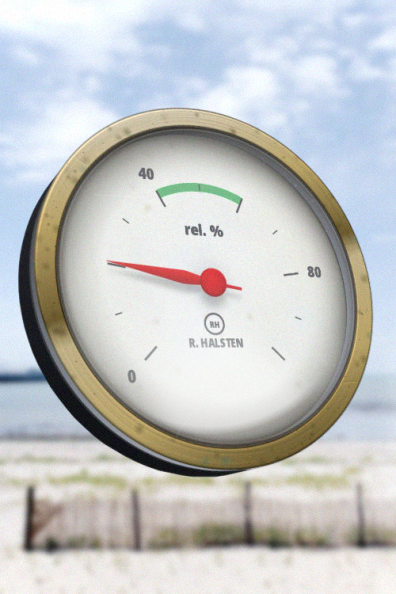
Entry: 20 %
